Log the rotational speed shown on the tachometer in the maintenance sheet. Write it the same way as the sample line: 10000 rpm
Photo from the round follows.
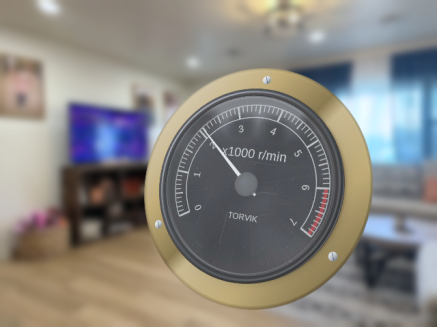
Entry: 2100 rpm
